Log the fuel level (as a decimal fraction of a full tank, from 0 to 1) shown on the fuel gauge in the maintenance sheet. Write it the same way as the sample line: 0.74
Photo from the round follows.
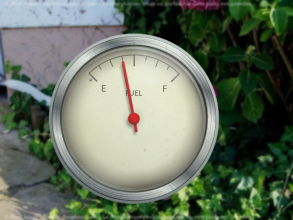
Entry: 0.375
